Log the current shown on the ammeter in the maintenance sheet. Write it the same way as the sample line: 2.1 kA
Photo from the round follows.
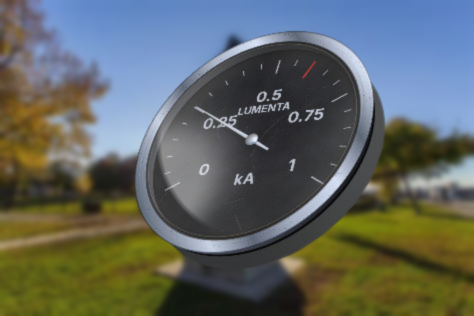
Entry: 0.25 kA
